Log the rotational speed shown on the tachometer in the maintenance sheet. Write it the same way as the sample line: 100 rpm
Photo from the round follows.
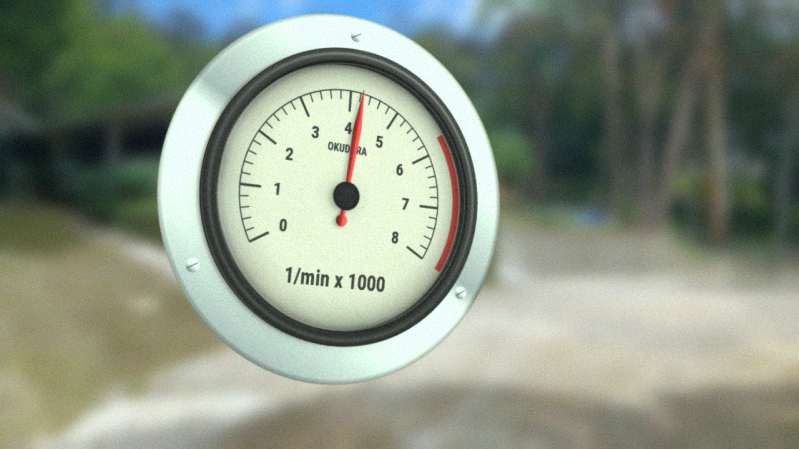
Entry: 4200 rpm
